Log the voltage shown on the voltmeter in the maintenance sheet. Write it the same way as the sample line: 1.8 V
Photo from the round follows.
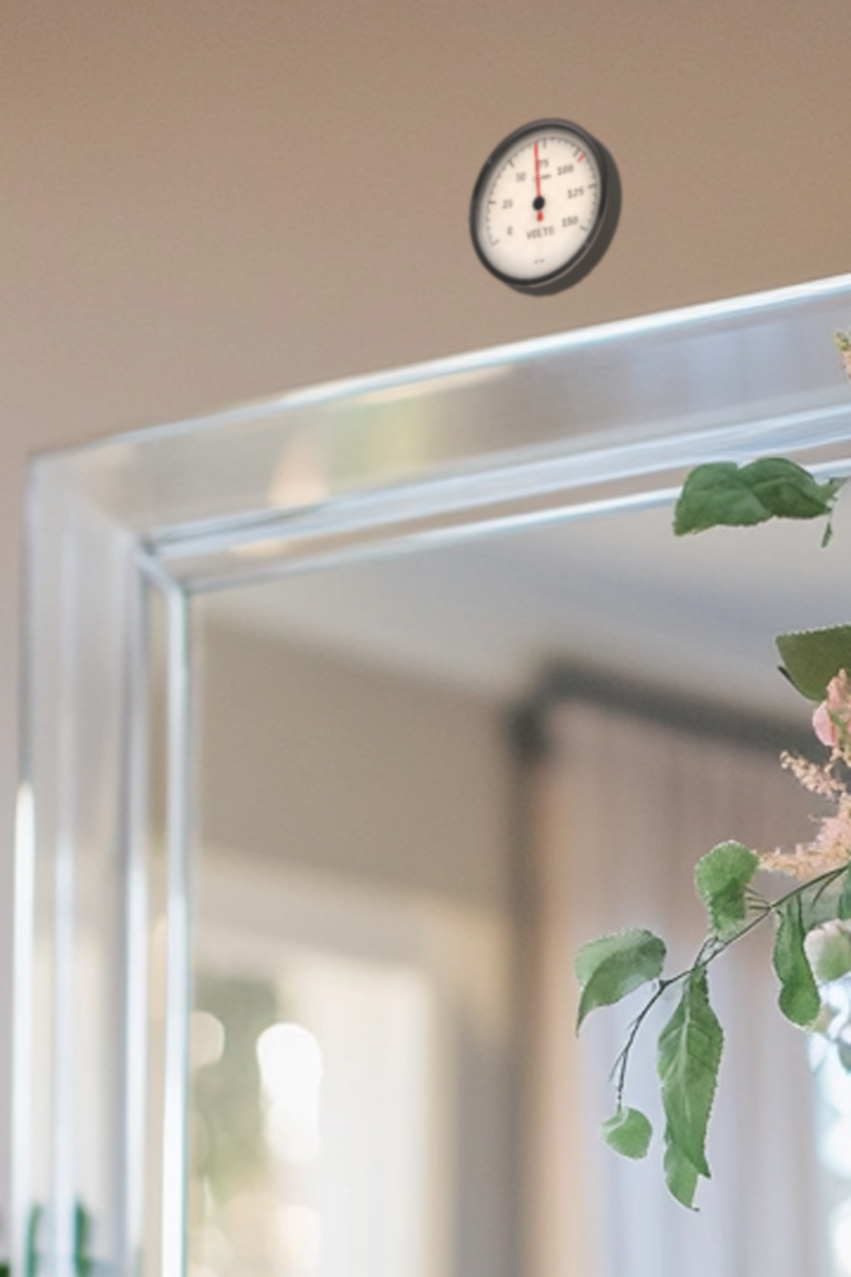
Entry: 70 V
